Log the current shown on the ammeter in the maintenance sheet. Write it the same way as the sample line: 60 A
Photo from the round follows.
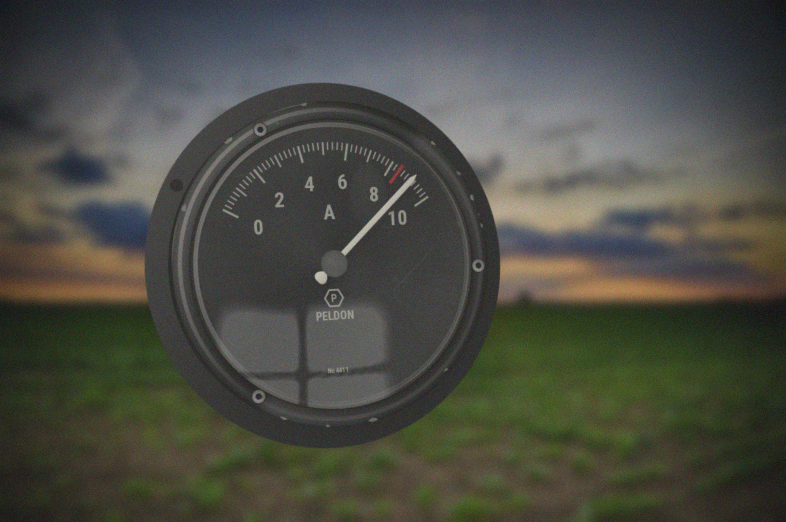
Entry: 9 A
